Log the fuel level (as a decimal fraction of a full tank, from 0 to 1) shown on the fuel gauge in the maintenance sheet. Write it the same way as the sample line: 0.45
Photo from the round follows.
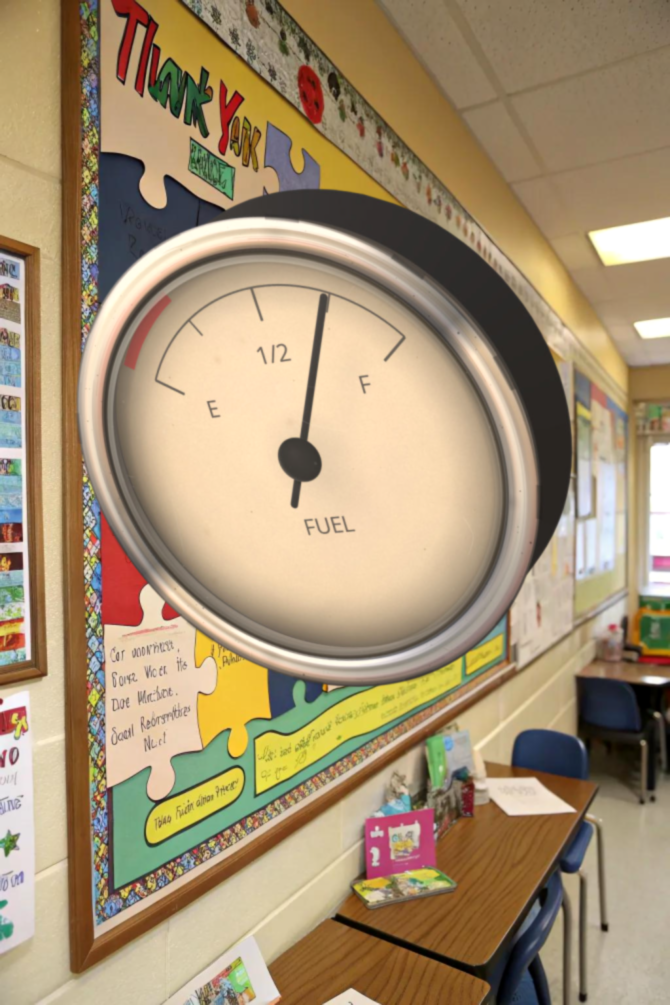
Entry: 0.75
